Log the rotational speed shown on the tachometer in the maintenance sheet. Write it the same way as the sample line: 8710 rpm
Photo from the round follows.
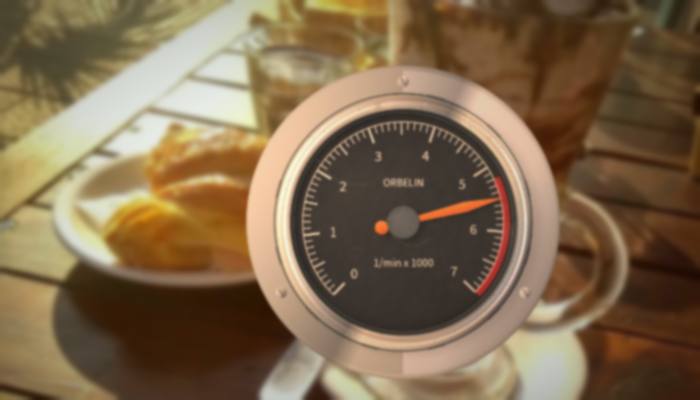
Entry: 5500 rpm
